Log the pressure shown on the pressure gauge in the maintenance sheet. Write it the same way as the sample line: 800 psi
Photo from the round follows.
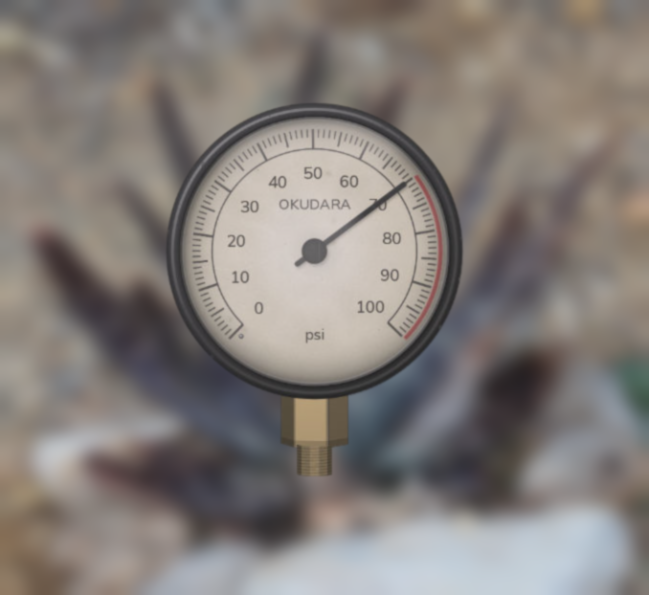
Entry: 70 psi
